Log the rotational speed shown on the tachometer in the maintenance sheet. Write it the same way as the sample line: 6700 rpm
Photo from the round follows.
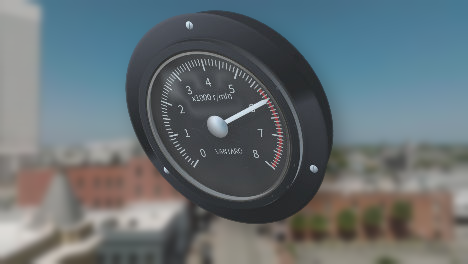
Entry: 6000 rpm
